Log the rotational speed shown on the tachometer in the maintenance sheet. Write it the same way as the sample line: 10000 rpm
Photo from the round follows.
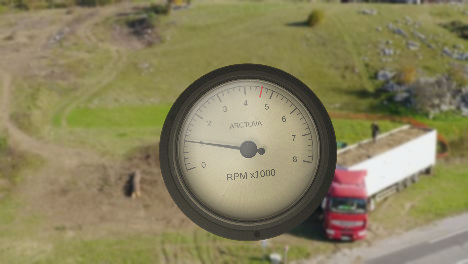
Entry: 1000 rpm
